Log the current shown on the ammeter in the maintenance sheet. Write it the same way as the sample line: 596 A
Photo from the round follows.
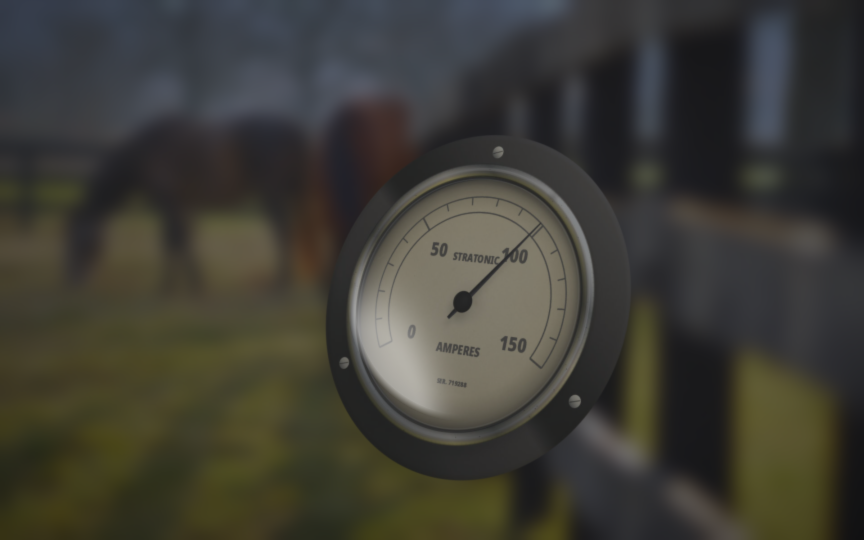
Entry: 100 A
